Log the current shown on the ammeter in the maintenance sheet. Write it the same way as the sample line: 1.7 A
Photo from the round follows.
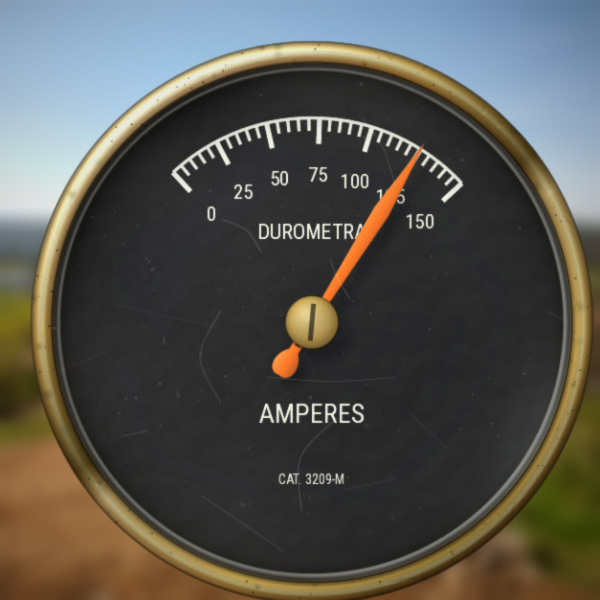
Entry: 125 A
